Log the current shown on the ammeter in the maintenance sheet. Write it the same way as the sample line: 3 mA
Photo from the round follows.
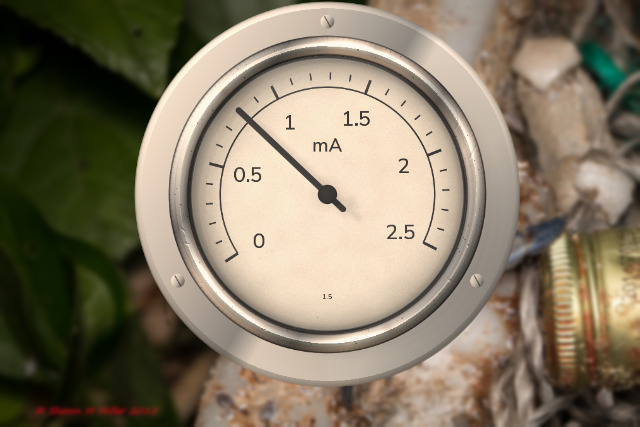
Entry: 0.8 mA
